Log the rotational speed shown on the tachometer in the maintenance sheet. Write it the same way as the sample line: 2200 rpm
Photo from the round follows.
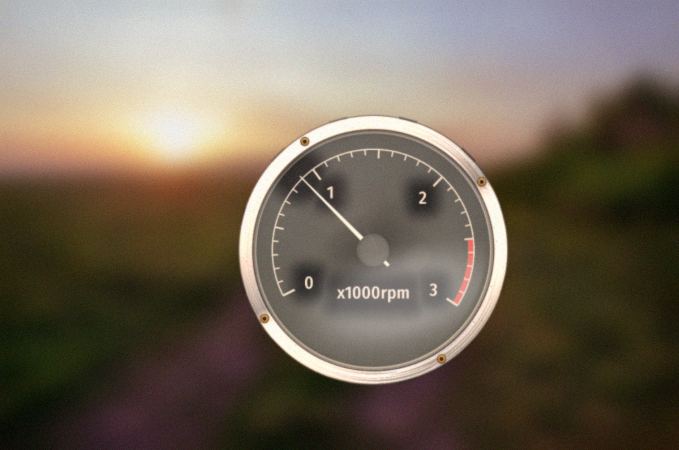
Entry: 900 rpm
